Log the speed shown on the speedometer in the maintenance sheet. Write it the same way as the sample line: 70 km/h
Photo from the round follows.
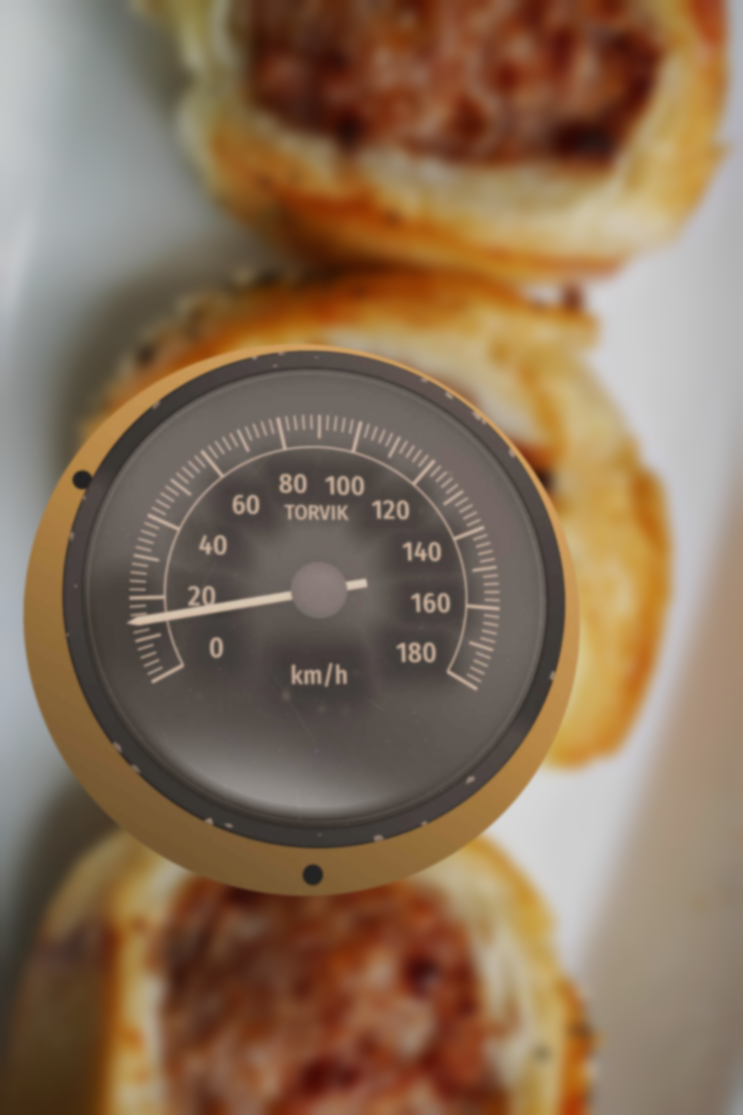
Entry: 14 km/h
